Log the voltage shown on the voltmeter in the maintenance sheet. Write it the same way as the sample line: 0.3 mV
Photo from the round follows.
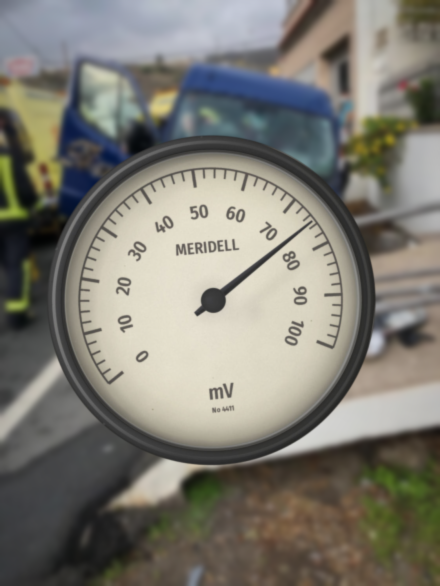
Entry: 75 mV
